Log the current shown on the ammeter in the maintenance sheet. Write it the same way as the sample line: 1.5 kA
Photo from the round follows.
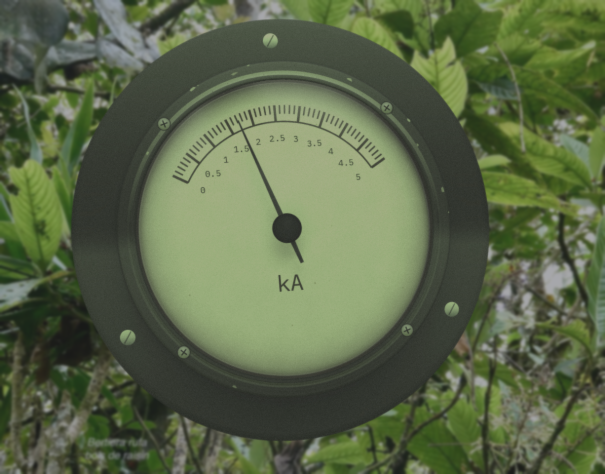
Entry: 1.7 kA
